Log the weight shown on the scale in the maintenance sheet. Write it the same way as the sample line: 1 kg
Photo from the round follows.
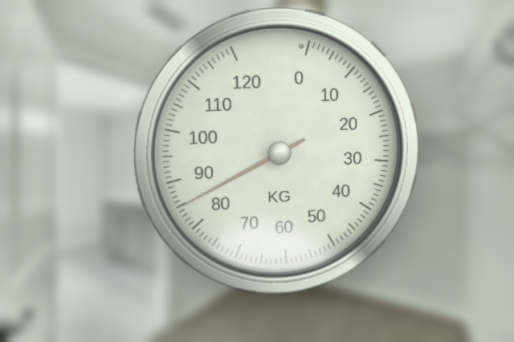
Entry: 85 kg
